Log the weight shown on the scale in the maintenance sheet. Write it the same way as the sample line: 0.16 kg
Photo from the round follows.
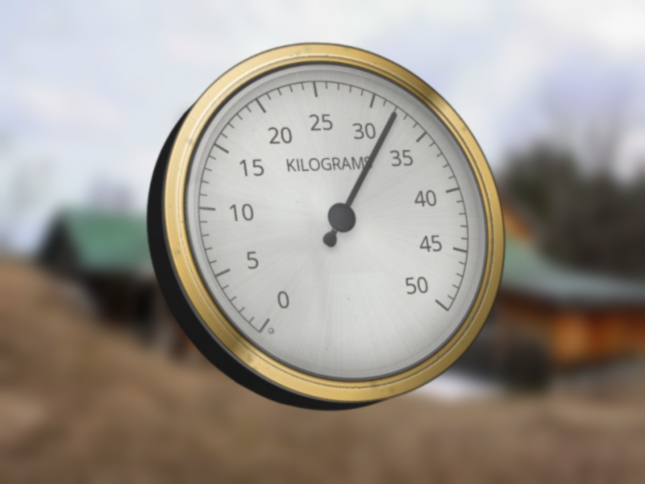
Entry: 32 kg
